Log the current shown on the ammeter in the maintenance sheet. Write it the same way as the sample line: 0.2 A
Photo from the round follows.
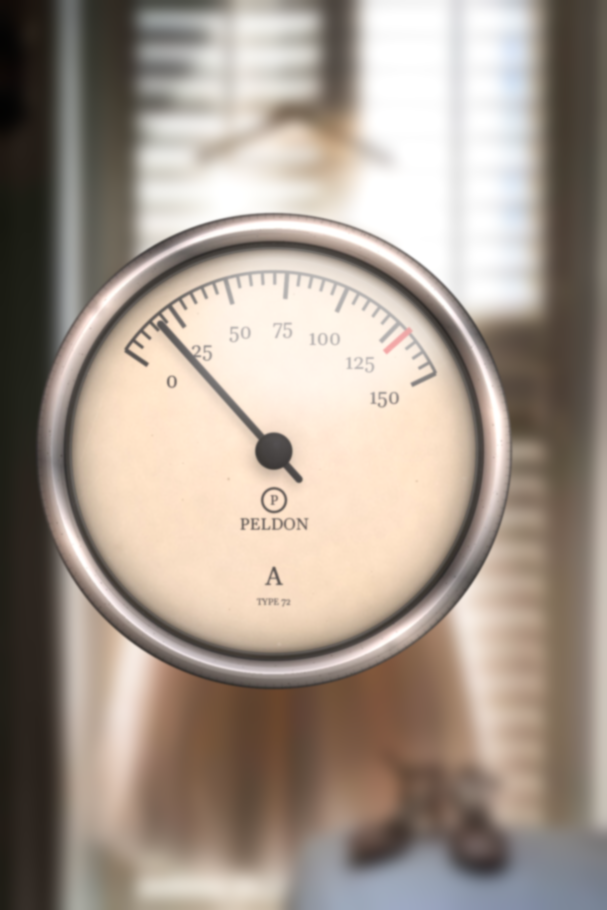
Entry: 17.5 A
